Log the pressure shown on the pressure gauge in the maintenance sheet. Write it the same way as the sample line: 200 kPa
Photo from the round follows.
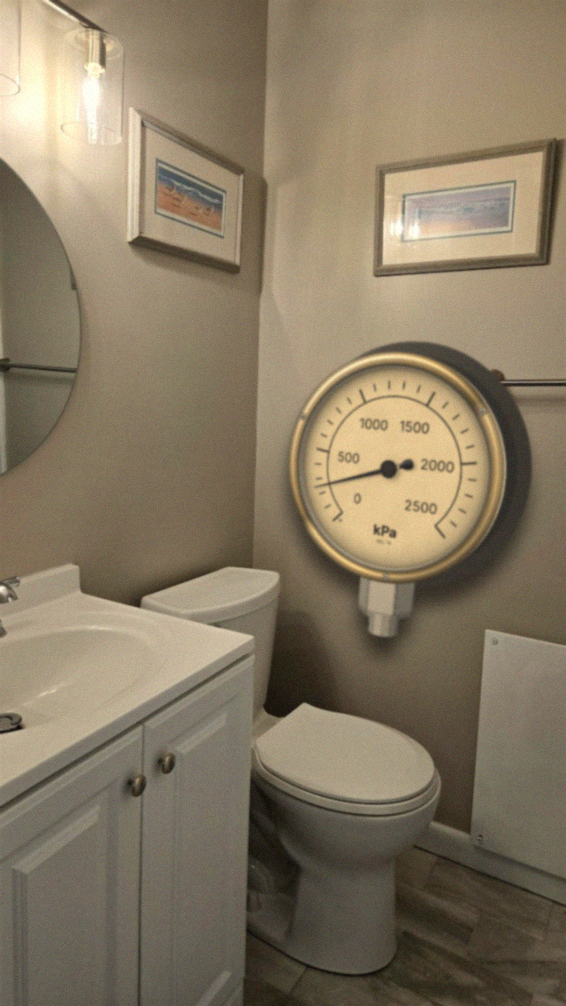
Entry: 250 kPa
